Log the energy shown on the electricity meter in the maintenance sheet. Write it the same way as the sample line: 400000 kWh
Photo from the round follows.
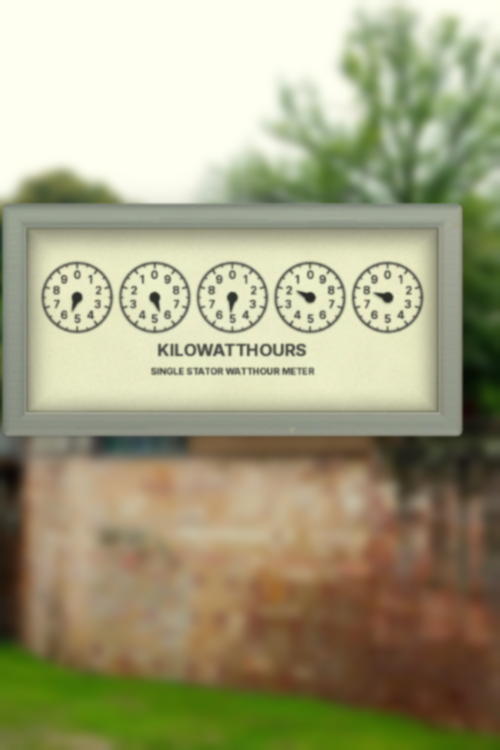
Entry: 55518 kWh
